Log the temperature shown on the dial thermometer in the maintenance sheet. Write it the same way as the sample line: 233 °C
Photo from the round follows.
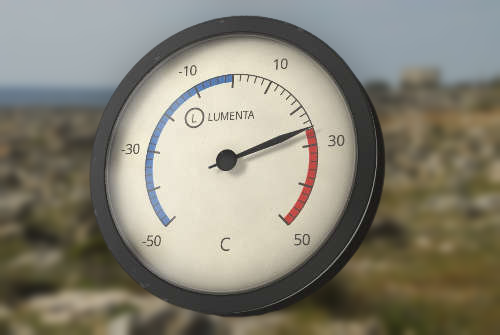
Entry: 26 °C
